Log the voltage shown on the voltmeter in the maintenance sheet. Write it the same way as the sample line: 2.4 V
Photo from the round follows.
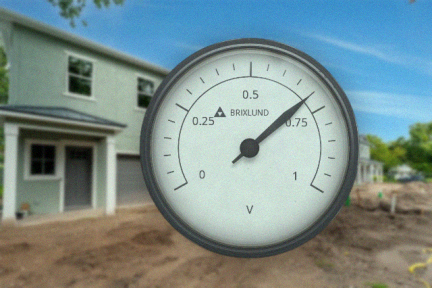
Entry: 0.7 V
